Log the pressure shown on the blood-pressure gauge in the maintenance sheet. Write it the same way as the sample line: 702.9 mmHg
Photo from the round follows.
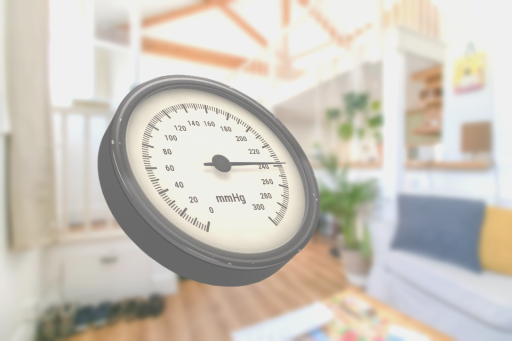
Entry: 240 mmHg
